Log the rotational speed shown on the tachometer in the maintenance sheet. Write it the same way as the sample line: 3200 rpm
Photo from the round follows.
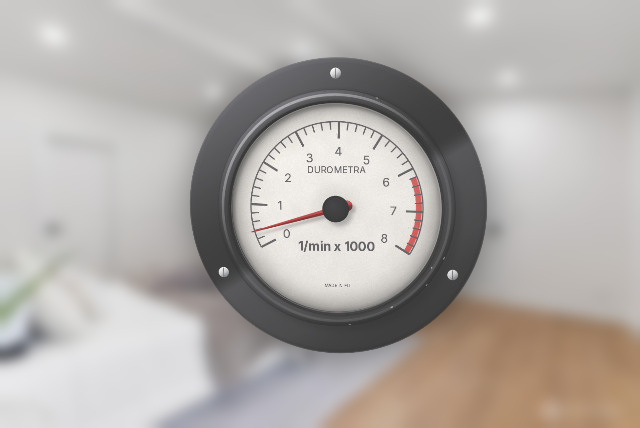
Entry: 400 rpm
